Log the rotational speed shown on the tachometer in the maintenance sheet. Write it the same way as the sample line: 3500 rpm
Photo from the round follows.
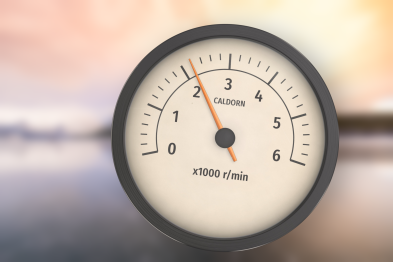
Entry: 2200 rpm
